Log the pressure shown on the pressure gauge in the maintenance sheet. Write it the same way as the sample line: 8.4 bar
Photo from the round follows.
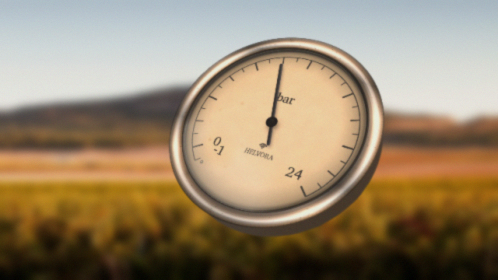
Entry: 10 bar
